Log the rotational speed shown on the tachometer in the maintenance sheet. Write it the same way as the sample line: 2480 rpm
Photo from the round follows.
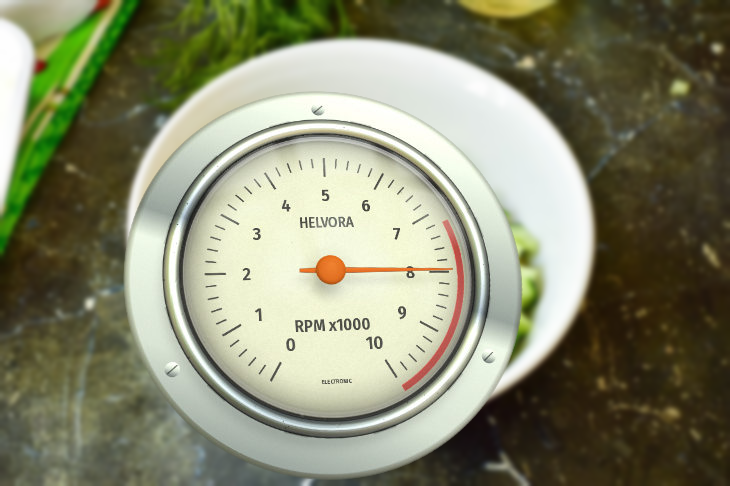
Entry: 8000 rpm
